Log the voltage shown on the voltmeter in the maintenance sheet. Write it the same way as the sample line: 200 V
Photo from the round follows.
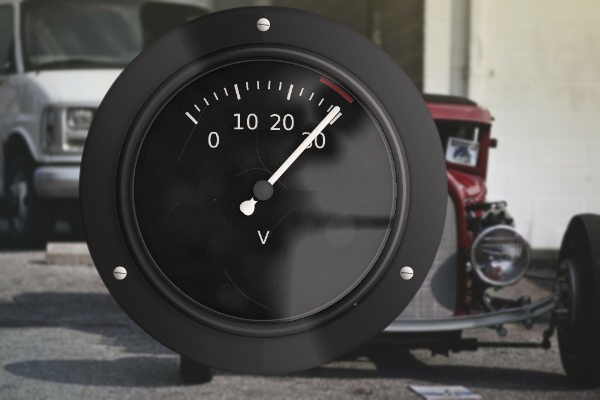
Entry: 29 V
